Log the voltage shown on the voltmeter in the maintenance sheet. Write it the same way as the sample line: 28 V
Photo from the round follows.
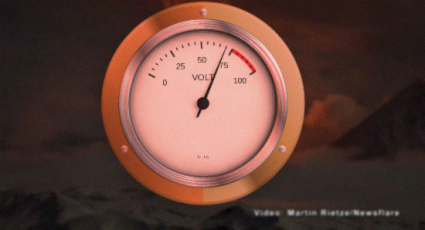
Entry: 70 V
